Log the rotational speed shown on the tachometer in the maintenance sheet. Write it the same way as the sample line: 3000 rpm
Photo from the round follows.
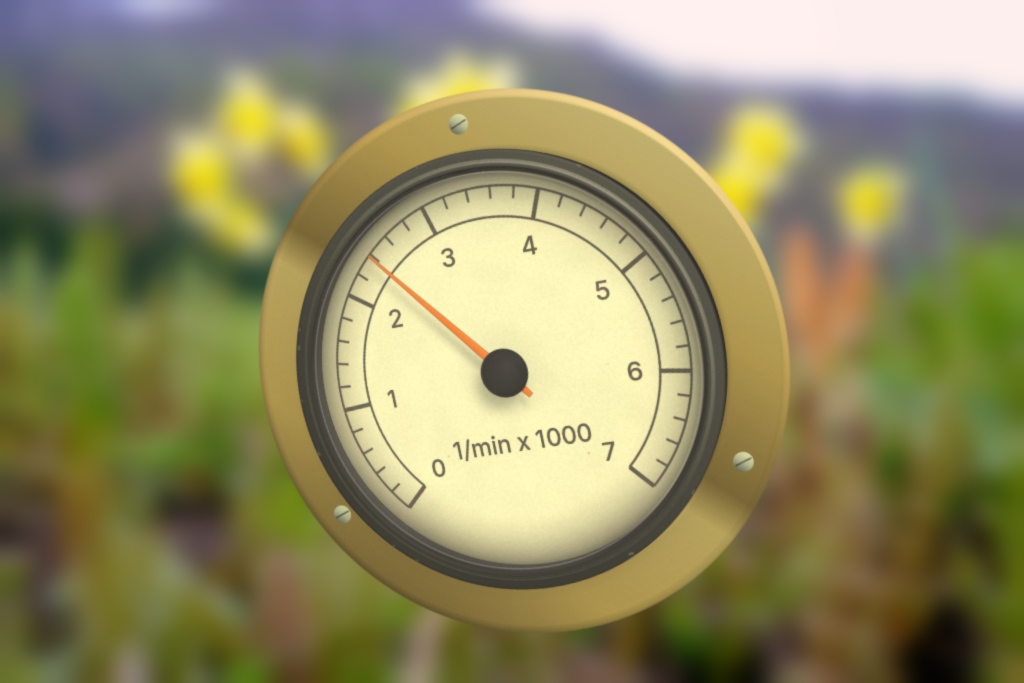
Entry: 2400 rpm
